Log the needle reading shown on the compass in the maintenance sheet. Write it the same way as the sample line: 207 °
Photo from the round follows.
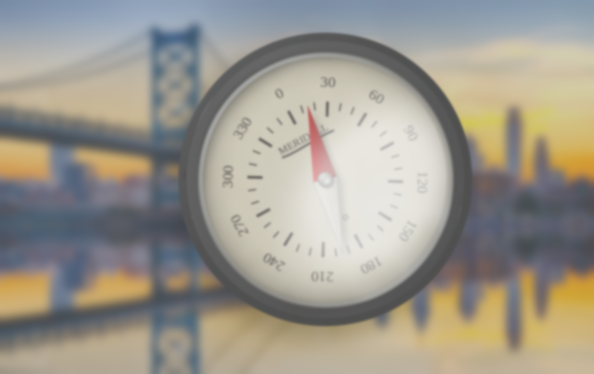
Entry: 15 °
